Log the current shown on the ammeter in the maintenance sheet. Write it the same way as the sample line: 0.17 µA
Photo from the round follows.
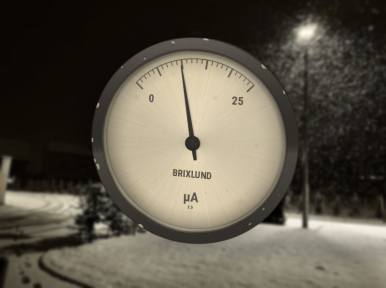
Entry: 10 µA
